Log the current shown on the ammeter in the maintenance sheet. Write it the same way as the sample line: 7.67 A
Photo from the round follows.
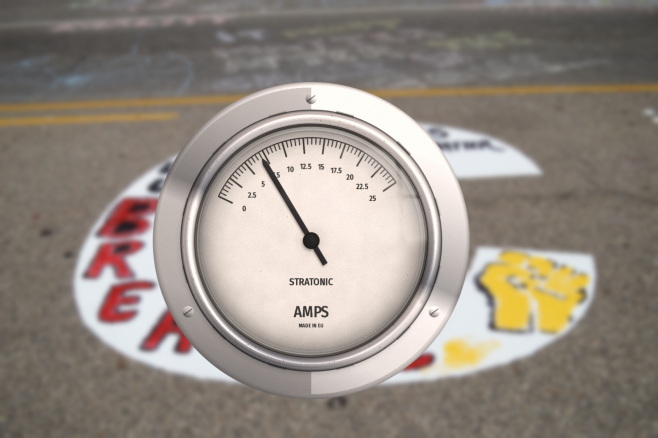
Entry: 7 A
